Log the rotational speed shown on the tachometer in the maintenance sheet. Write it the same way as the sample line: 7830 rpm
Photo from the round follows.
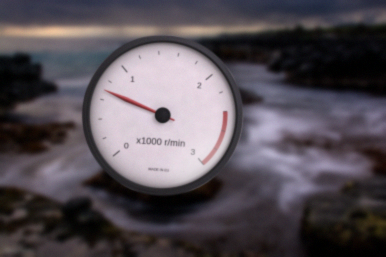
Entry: 700 rpm
